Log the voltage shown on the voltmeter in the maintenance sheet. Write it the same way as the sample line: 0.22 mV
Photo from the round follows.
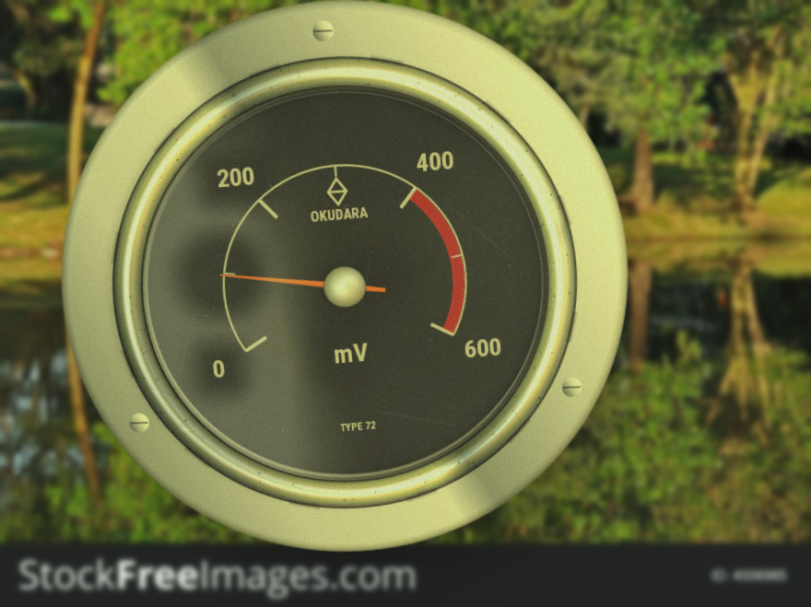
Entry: 100 mV
